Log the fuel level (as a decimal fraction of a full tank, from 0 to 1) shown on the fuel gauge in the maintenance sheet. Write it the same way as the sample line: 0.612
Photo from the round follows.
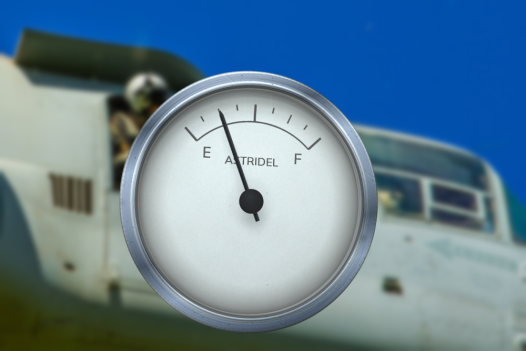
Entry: 0.25
